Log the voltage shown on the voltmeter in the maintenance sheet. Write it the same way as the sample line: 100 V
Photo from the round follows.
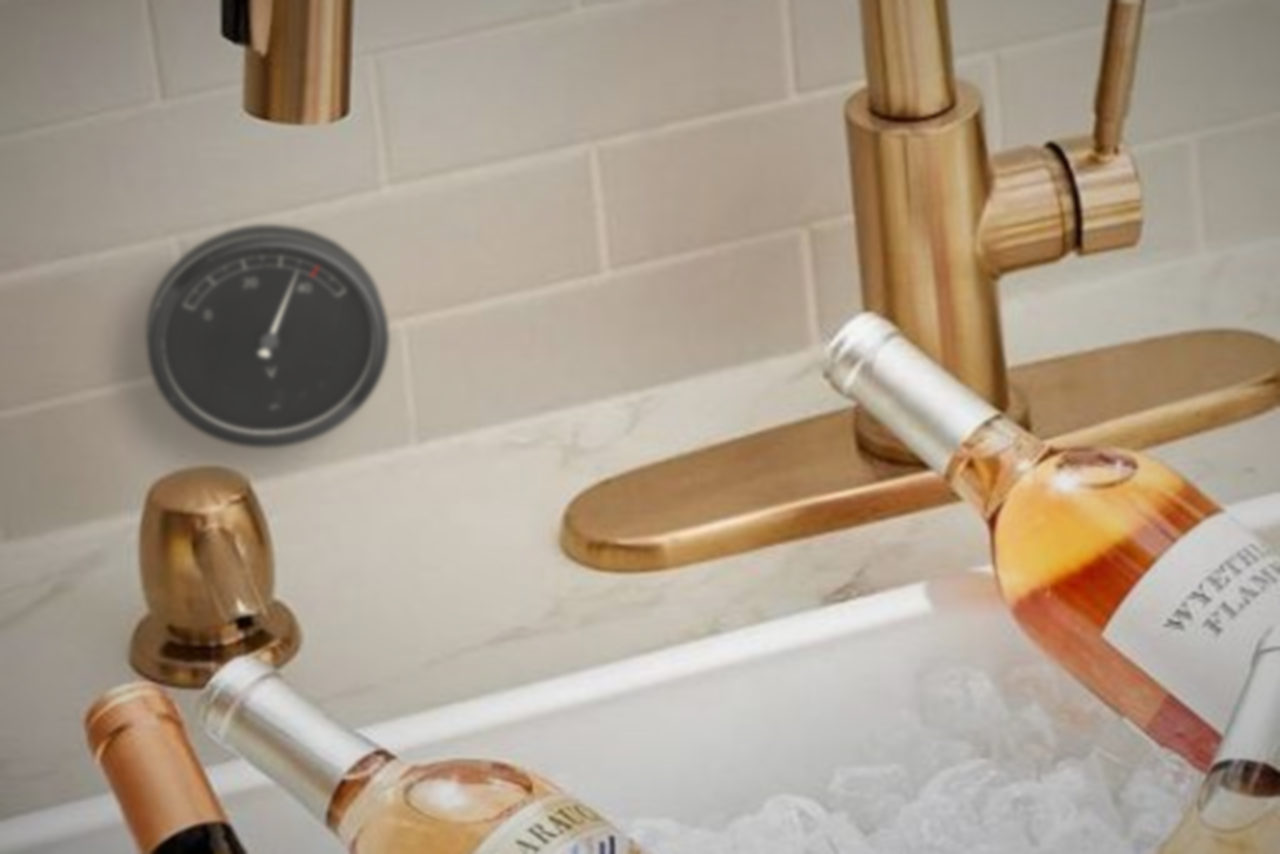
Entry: 35 V
